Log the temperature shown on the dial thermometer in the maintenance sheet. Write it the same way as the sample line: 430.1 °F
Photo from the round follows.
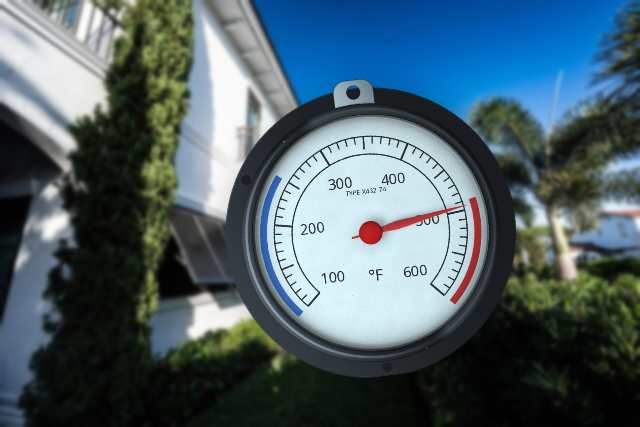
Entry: 495 °F
